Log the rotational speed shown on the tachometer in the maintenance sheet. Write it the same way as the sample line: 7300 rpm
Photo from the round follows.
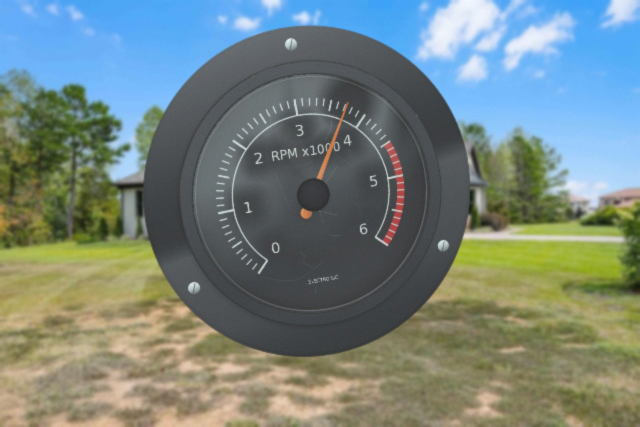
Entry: 3700 rpm
